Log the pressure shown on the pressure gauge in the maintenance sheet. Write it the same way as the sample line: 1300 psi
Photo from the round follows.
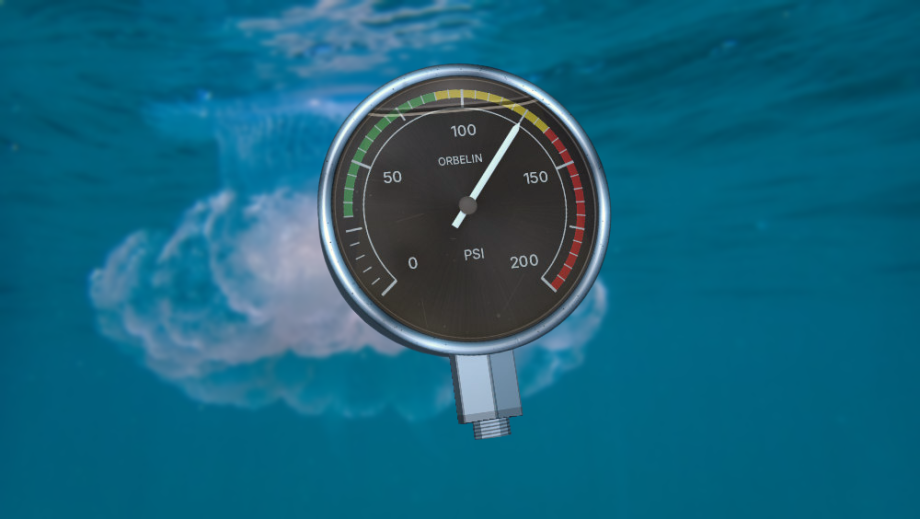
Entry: 125 psi
